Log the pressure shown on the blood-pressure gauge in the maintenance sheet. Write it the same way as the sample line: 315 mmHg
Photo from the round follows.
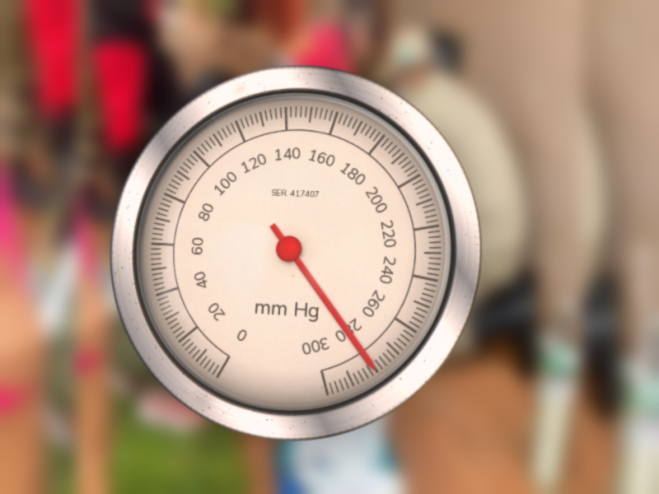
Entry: 280 mmHg
